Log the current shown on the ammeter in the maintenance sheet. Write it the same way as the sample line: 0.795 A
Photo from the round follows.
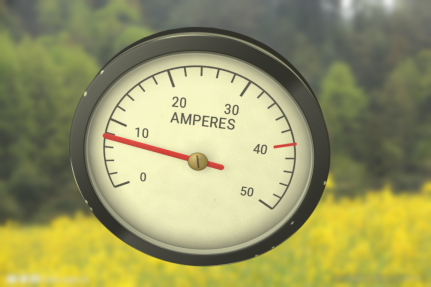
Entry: 8 A
